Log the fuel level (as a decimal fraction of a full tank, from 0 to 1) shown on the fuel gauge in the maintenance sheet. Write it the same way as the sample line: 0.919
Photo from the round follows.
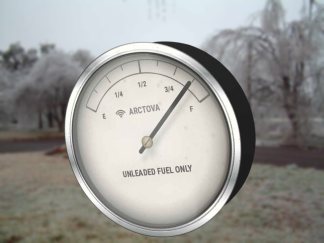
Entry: 0.875
